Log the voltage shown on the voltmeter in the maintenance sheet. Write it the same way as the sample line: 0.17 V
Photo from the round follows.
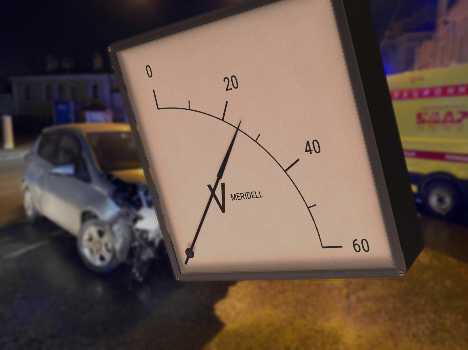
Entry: 25 V
